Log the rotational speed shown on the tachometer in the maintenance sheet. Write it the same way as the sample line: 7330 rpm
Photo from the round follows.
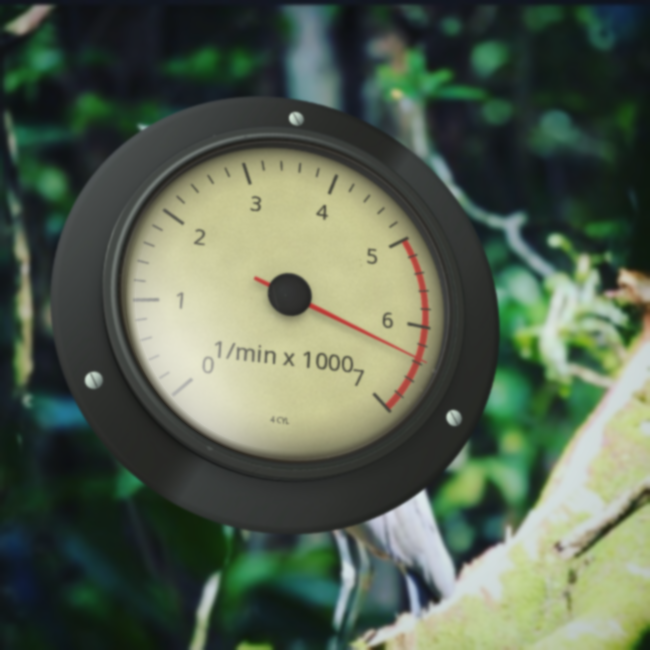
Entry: 6400 rpm
